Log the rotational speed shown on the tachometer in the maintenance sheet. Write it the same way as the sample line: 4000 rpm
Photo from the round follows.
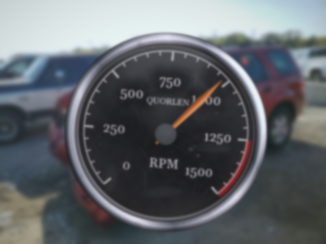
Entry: 975 rpm
